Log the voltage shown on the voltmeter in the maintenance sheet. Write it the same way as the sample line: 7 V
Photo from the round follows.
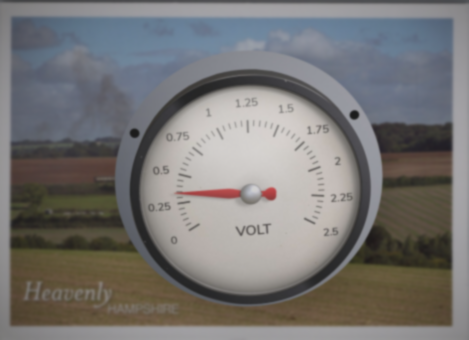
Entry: 0.35 V
